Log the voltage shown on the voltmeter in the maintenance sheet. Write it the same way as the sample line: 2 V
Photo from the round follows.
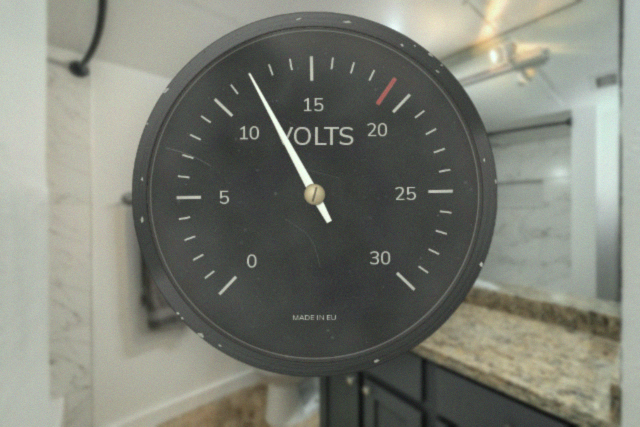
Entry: 12 V
